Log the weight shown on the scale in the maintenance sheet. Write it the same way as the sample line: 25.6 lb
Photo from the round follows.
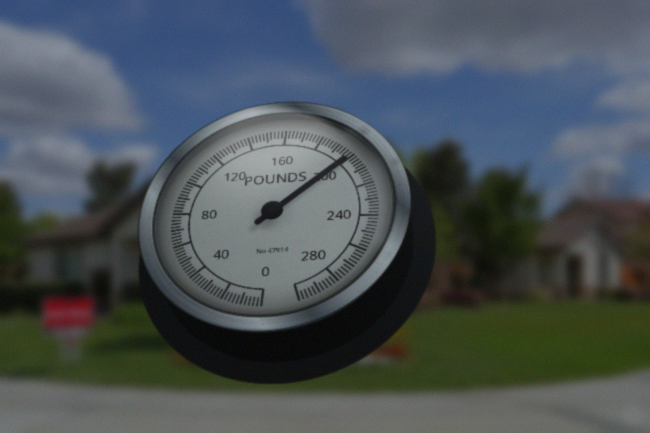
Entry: 200 lb
